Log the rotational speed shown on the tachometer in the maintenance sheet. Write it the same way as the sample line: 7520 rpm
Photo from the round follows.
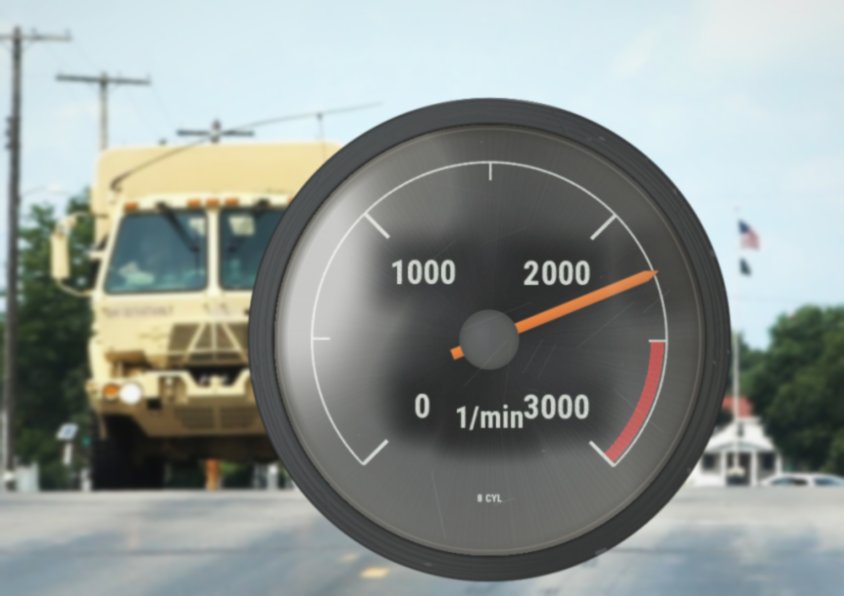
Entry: 2250 rpm
